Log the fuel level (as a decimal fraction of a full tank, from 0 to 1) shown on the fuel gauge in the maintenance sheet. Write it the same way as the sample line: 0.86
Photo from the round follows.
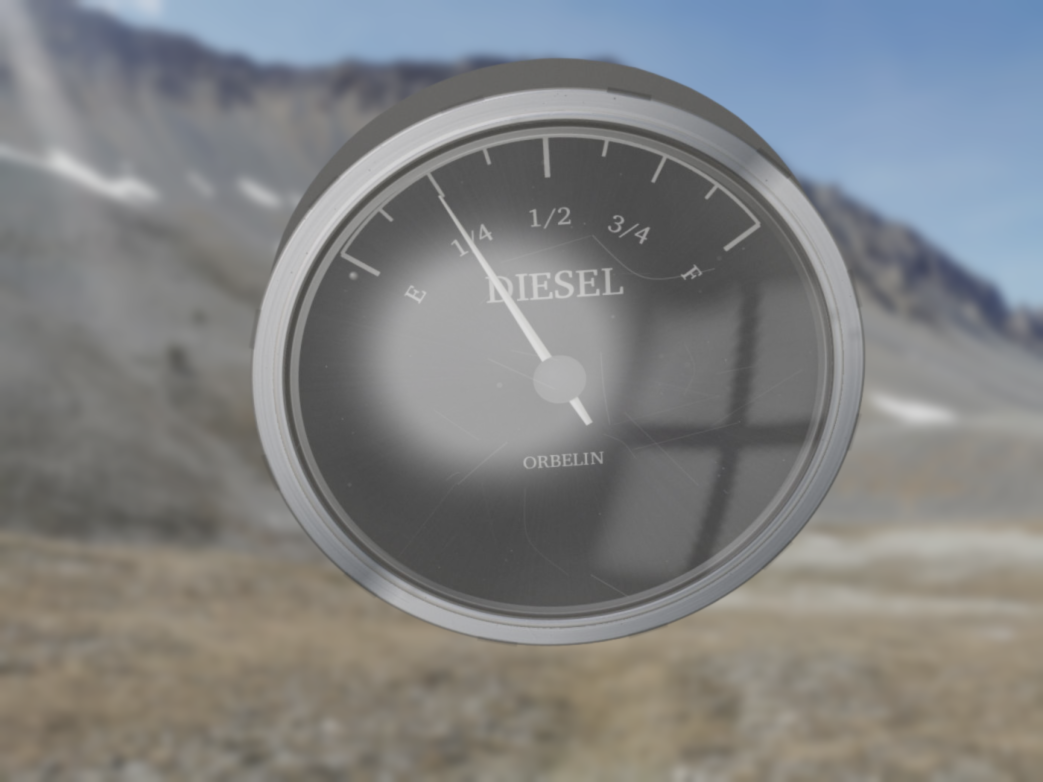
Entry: 0.25
